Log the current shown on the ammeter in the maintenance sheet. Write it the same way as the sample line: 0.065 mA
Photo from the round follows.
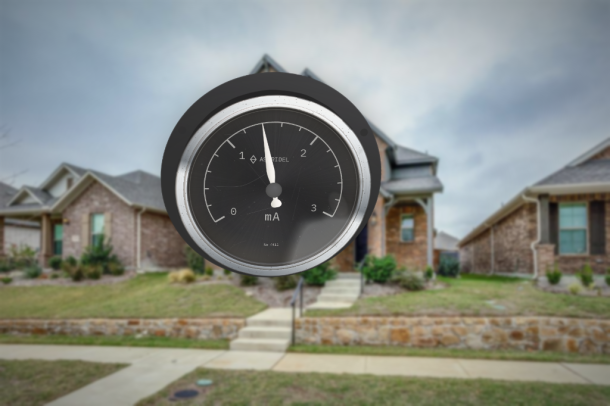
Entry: 1.4 mA
